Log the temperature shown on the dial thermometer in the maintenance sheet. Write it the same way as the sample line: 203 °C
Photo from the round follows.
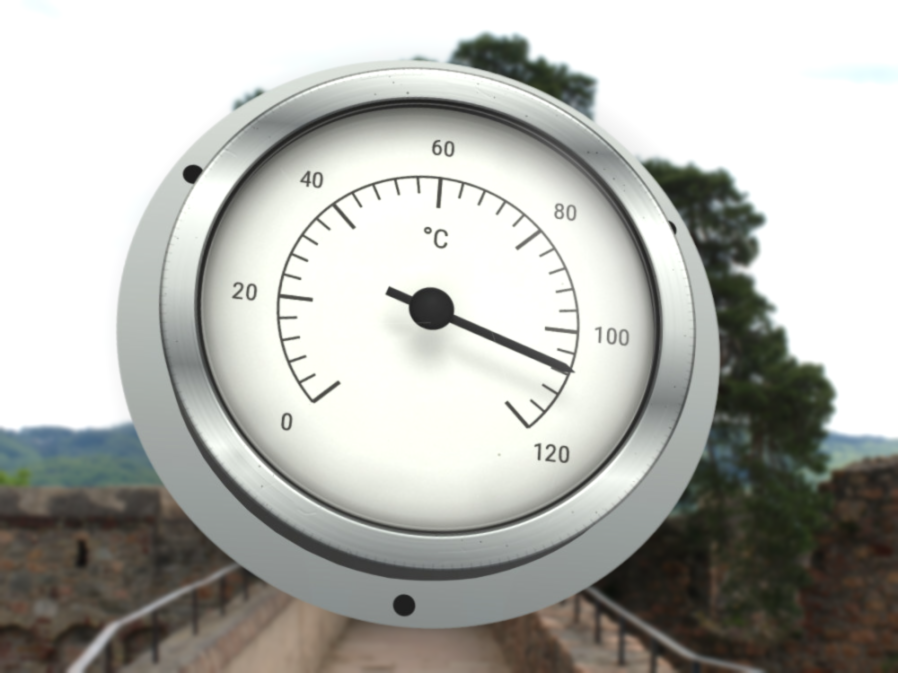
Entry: 108 °C
